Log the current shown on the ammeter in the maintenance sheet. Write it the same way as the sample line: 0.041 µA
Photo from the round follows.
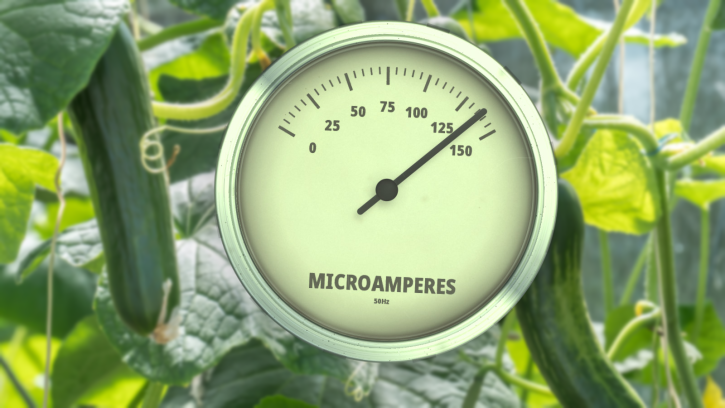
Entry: 137.5 µA
